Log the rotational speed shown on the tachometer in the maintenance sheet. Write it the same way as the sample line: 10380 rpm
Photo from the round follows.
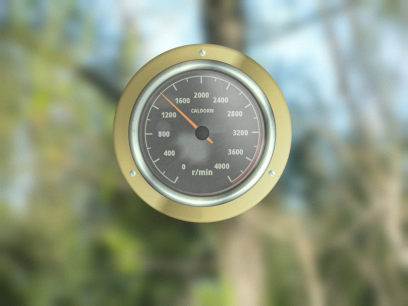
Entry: 1400 rpm
